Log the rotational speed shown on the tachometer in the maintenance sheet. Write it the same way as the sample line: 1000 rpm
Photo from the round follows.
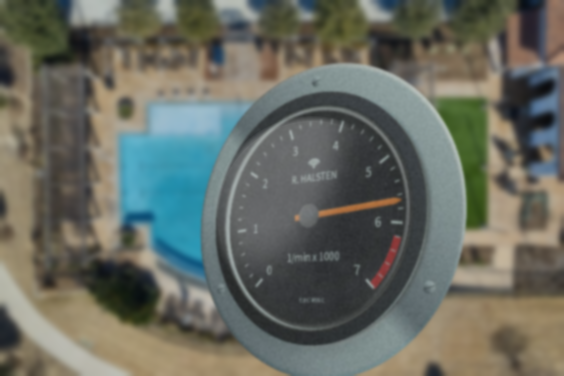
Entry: 5700 rpm
